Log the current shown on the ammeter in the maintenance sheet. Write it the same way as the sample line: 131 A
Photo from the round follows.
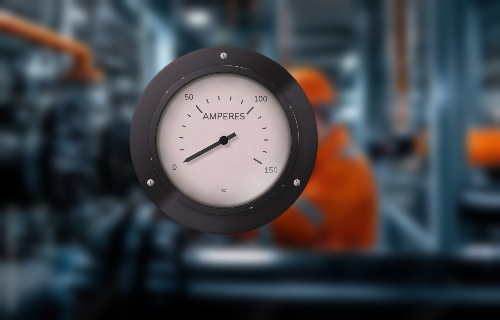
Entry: 0 A
